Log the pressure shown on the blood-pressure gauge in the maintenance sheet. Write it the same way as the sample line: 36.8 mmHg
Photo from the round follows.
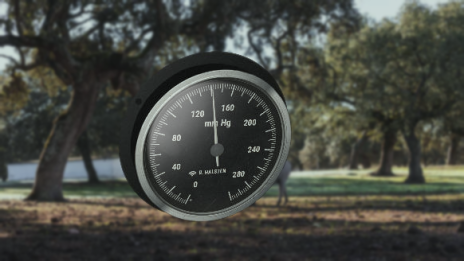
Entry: 140 mmHg
